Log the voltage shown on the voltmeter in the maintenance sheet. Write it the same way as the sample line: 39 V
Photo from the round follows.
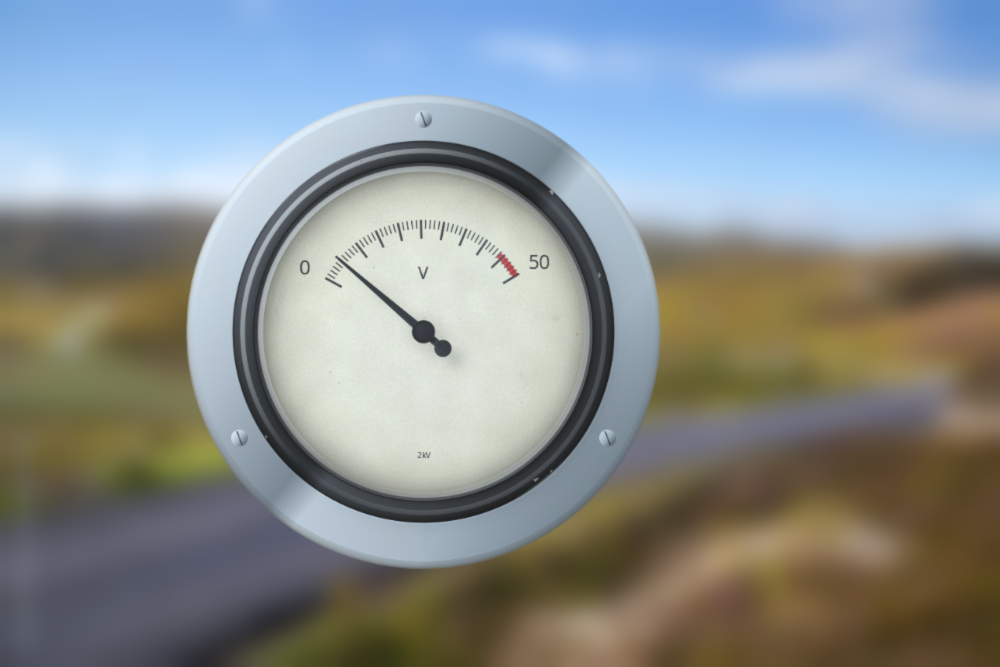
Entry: 5 V
